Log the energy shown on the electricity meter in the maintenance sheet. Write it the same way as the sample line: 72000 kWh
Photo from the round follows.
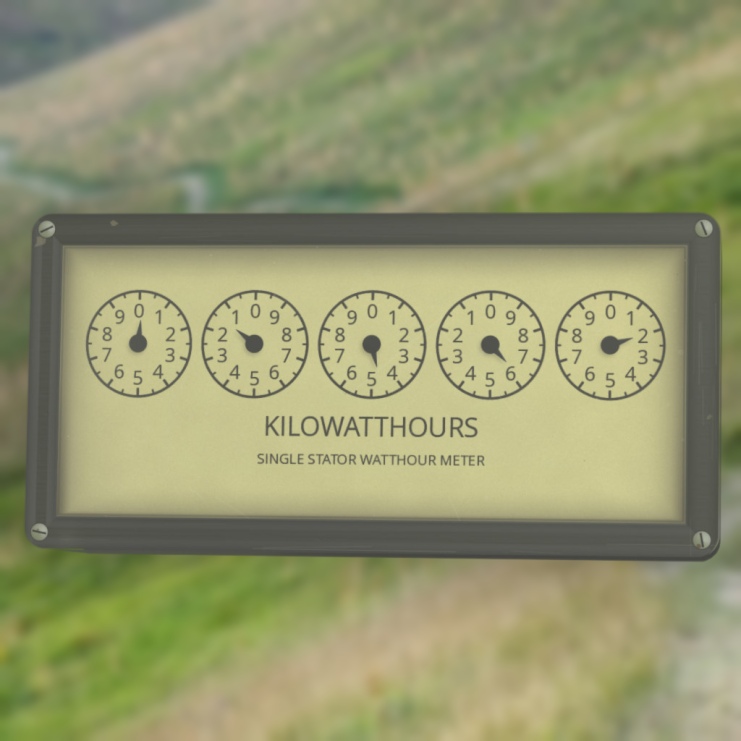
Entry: 1462 kWh
